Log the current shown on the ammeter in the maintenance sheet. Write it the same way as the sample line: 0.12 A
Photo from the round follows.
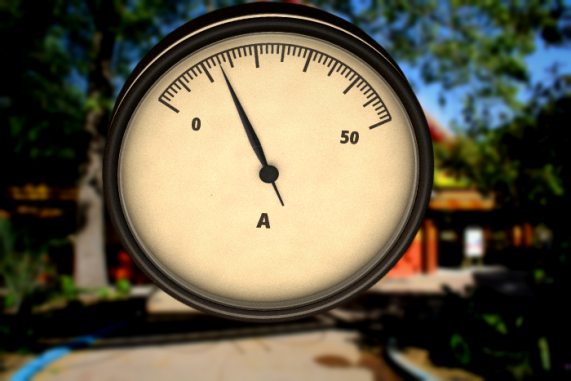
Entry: 13 A
